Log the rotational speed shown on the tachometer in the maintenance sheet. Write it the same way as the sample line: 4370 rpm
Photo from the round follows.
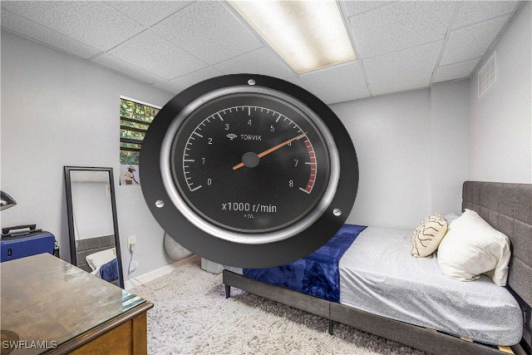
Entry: 6000 rpm
